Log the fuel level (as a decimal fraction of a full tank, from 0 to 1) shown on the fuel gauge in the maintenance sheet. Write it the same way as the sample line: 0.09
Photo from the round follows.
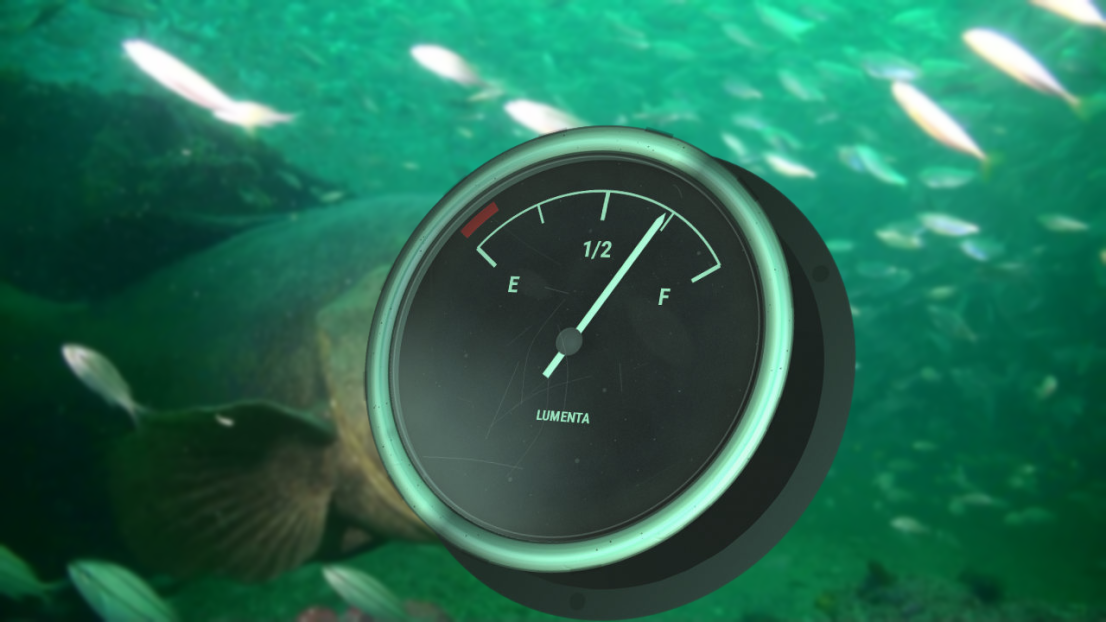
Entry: 0.75
